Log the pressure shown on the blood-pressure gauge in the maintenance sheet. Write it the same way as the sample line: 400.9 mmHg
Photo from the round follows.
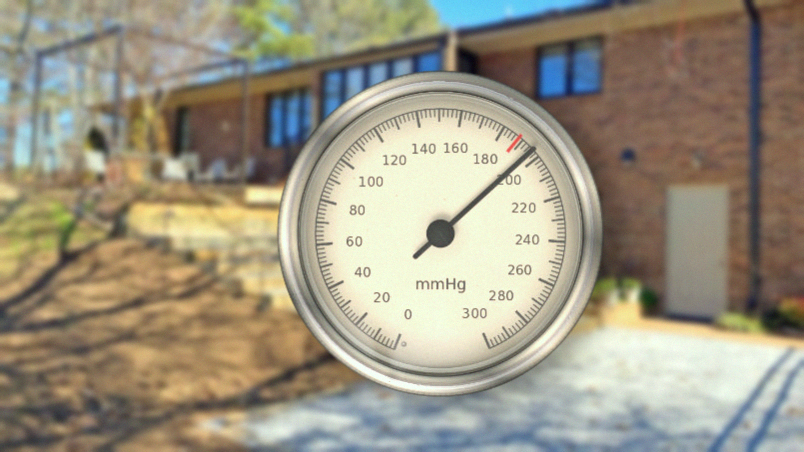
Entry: 196 mmHg
